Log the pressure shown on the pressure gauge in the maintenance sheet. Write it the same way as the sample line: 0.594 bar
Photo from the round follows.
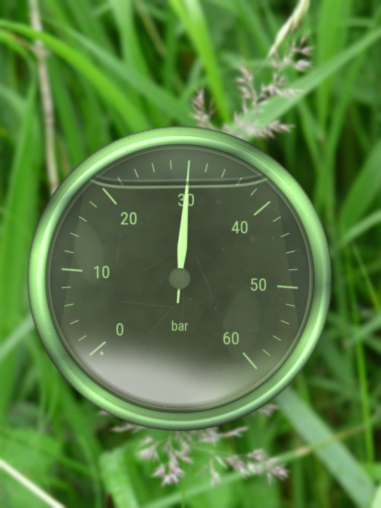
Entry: 30 bar
